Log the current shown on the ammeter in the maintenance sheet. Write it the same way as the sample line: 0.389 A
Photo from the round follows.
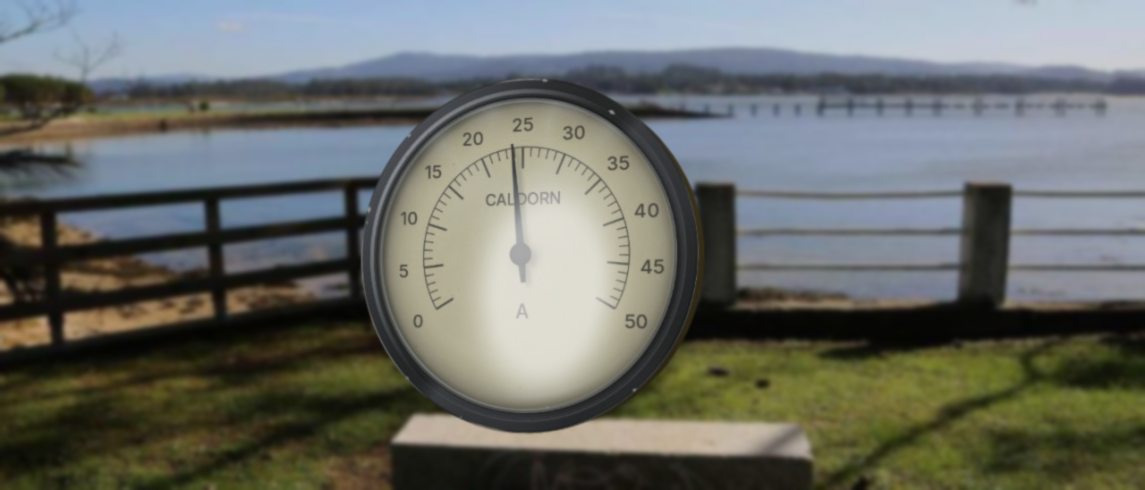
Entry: 24 A
